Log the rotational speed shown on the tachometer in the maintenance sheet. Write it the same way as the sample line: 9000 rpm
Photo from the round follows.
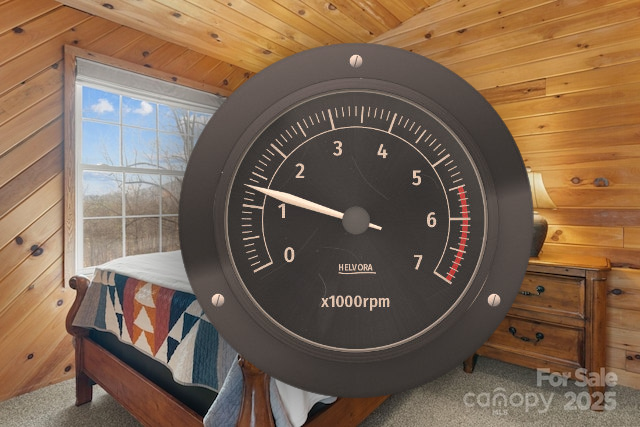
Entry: 1300 rpm
